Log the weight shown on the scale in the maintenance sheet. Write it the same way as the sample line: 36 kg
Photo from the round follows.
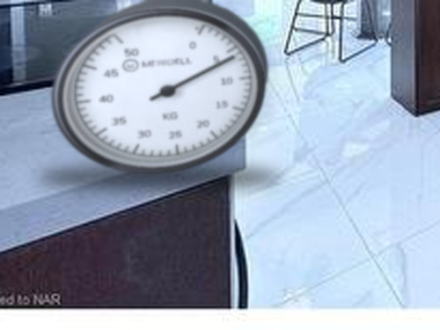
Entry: 6 kg
